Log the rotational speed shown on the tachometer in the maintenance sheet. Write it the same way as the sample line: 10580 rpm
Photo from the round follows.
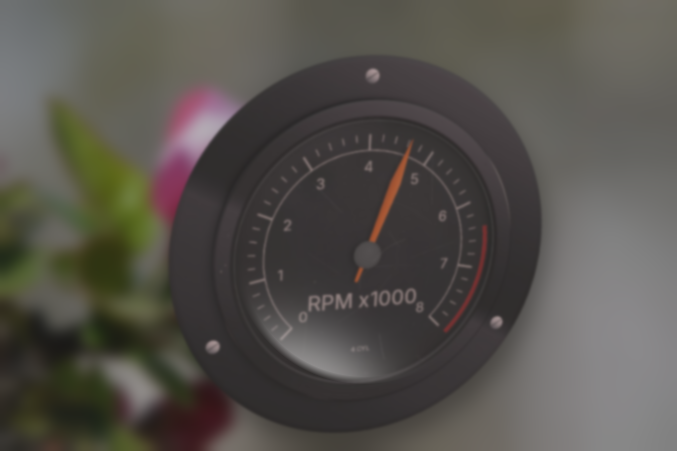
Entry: 4600 rpm
